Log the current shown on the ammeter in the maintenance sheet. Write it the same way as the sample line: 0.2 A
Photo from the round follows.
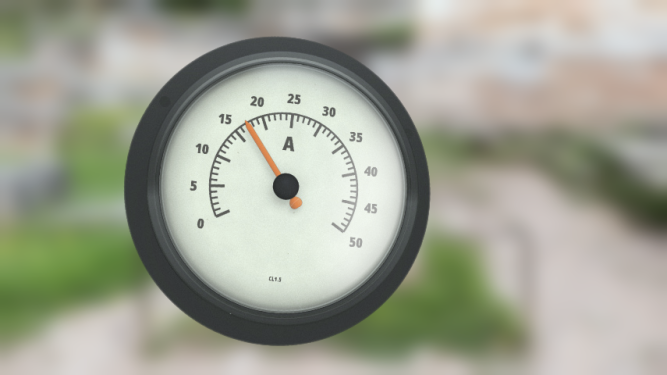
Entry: 17 A
